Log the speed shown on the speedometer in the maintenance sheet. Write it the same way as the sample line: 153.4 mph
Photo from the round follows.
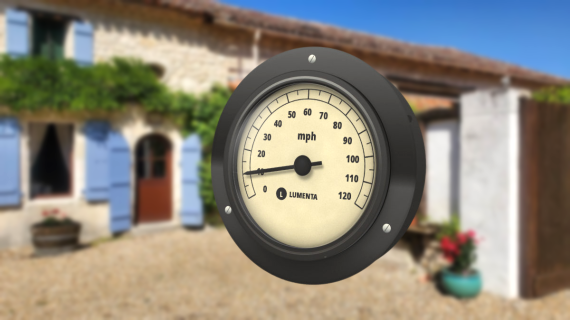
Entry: 10 mph
